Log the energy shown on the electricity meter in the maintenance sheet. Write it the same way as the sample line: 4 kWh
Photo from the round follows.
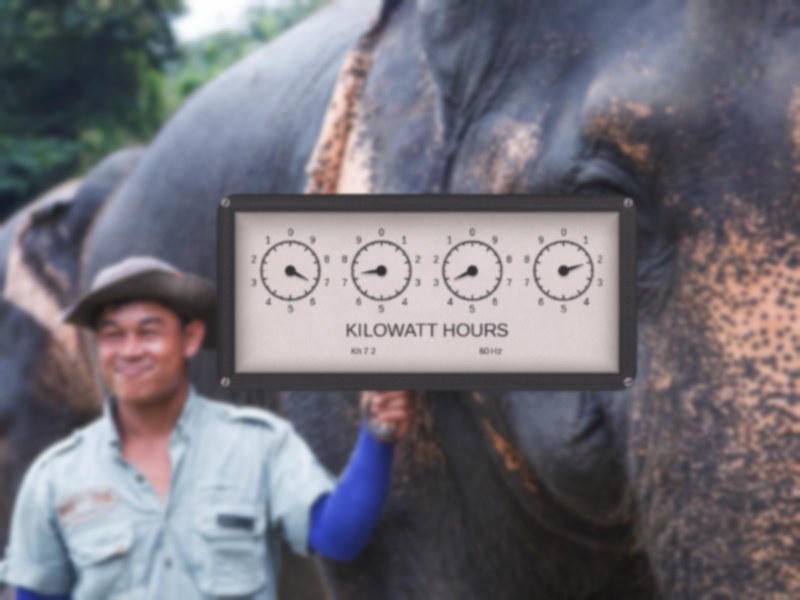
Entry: 6732 kWh
